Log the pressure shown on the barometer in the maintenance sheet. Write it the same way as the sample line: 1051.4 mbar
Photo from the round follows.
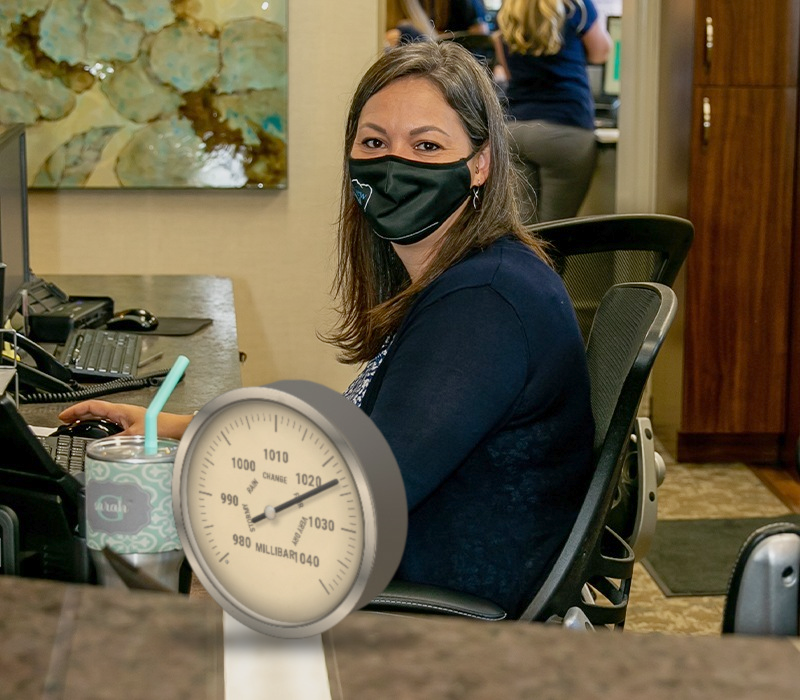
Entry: 1023 mbar
